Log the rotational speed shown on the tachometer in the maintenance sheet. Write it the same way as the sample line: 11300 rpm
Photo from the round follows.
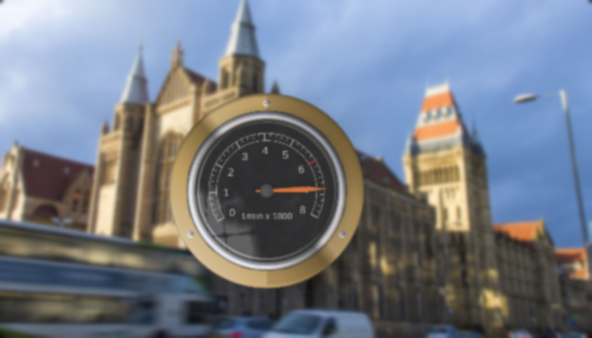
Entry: 7000 rpm
